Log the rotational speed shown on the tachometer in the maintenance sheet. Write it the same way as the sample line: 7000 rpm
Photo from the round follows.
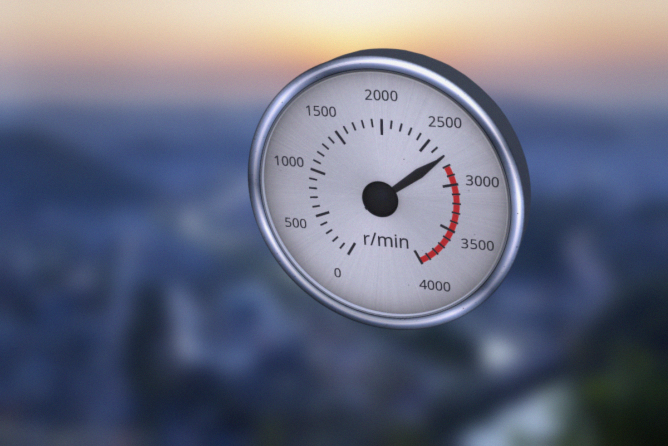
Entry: 2700 rpm
